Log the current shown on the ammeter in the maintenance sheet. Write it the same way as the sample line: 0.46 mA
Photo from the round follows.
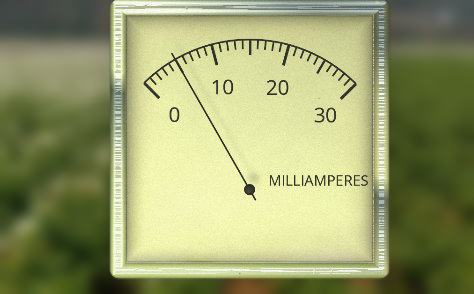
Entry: 5 mA
